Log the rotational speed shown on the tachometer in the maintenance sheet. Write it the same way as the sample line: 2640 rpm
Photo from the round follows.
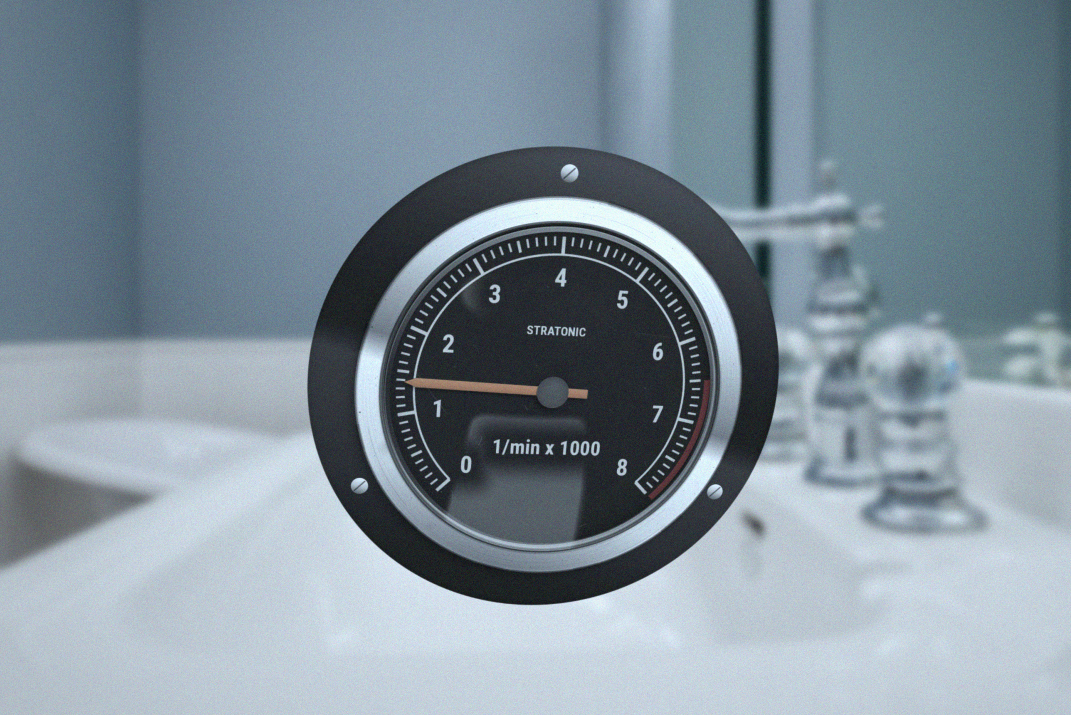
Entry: 1400 rpm
